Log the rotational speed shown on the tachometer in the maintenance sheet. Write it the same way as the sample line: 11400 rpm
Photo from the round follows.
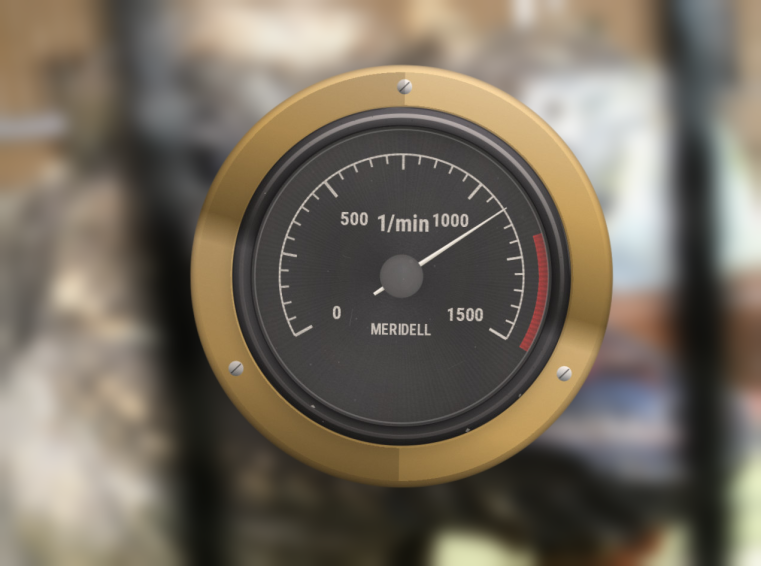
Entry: 1100 rpm
